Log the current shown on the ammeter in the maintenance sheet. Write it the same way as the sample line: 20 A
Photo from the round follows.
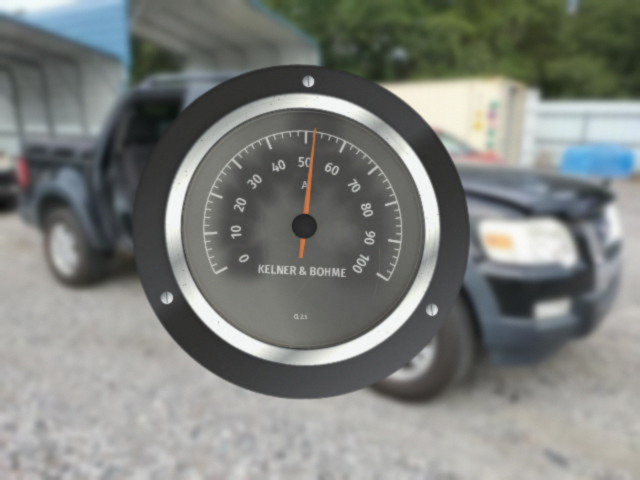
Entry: 52 A
